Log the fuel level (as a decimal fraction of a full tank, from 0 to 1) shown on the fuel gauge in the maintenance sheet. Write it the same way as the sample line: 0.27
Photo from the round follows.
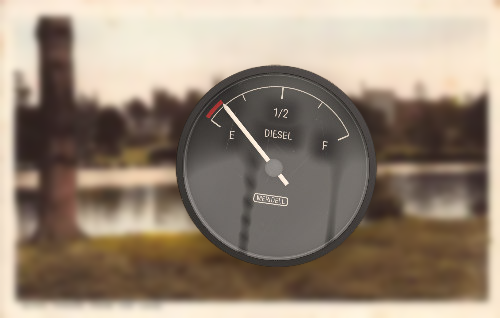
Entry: 0.125
